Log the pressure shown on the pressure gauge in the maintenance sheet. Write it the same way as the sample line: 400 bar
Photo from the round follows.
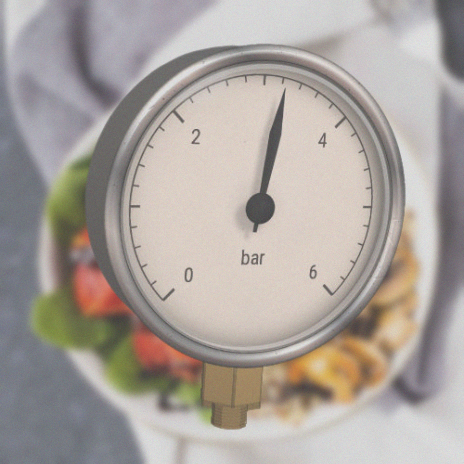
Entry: 3.2 bar
